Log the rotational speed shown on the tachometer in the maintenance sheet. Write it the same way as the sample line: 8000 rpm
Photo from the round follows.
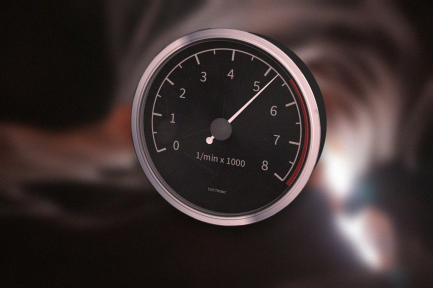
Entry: 5250 rpm
